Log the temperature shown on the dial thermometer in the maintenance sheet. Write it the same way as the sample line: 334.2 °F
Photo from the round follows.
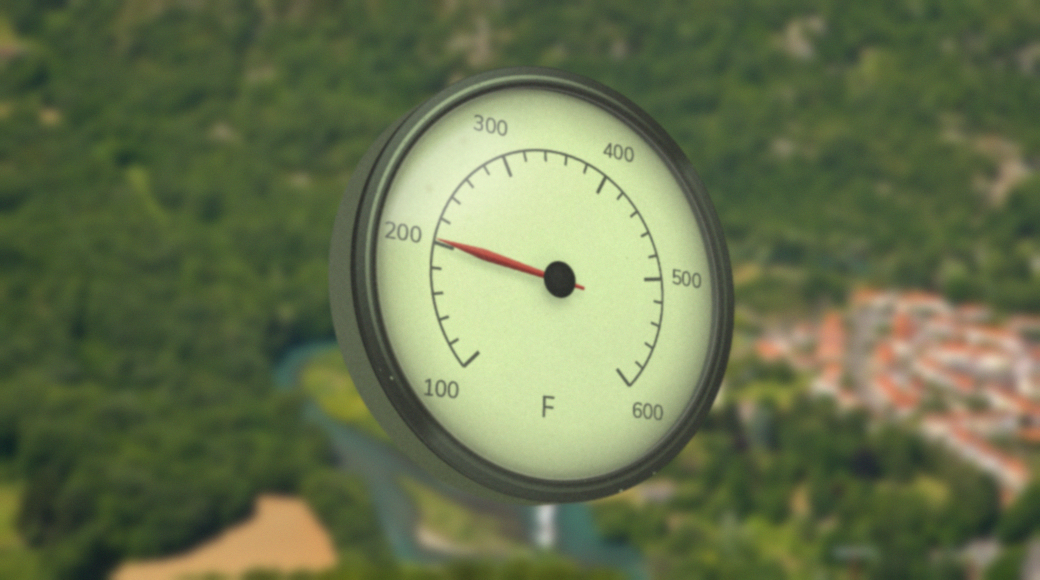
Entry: 200 °F
